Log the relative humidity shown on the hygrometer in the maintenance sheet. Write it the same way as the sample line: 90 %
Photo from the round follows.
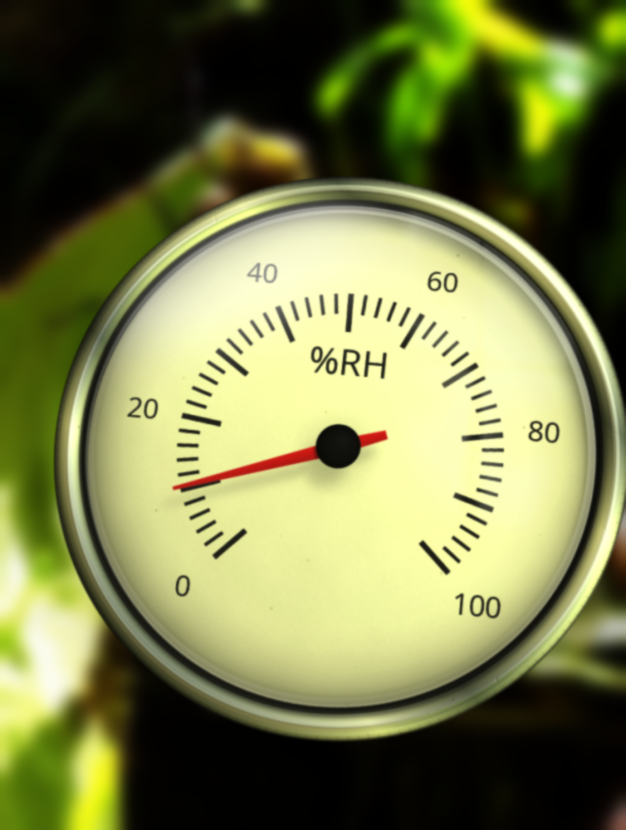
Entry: 10 %
